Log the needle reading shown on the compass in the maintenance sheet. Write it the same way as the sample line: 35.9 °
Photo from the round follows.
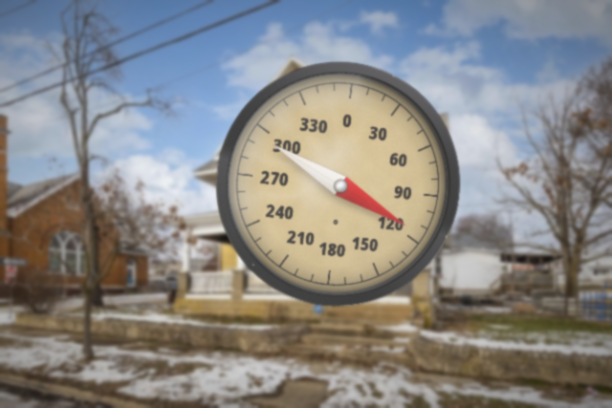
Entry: 115 °
